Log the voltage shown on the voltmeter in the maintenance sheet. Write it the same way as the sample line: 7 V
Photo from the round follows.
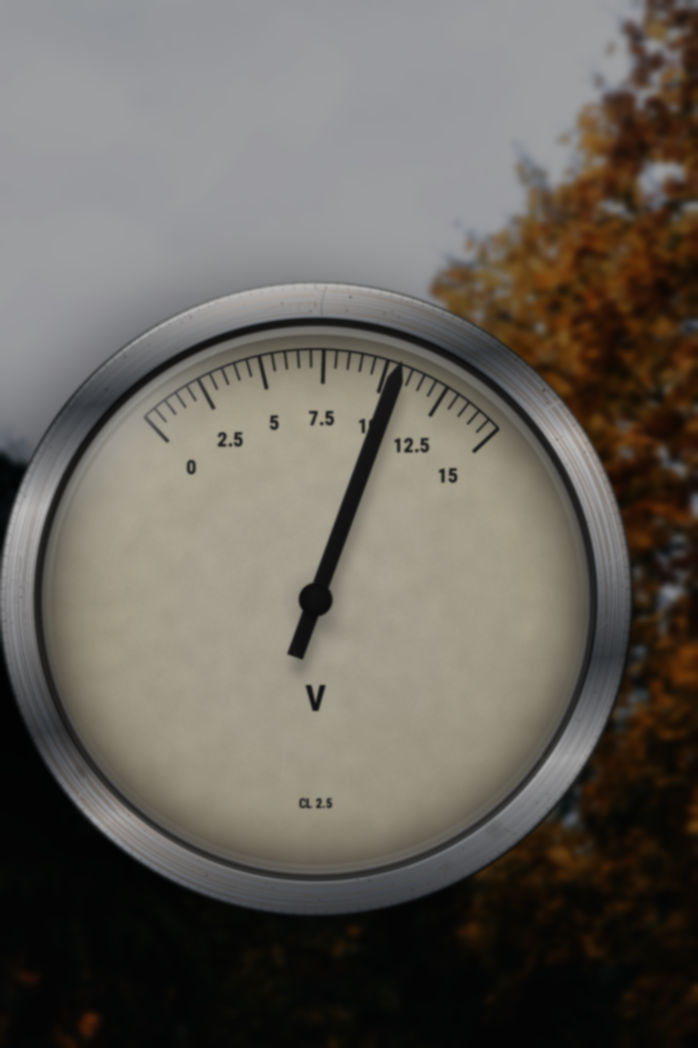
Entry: 10.5 V
